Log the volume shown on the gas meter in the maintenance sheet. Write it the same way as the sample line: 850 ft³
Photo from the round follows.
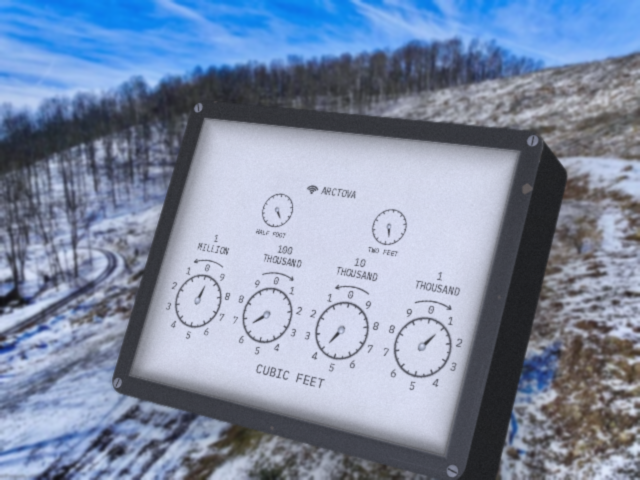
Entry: 964100 ft³
